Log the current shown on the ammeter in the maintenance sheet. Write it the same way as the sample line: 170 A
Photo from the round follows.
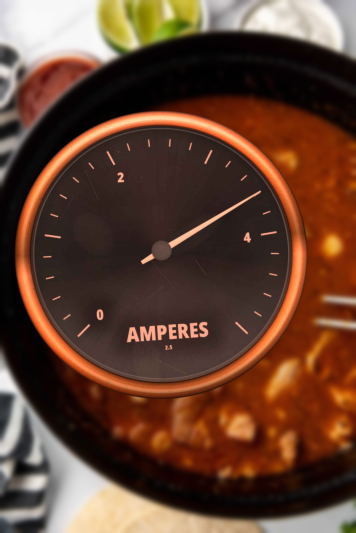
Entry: 3.6 A
